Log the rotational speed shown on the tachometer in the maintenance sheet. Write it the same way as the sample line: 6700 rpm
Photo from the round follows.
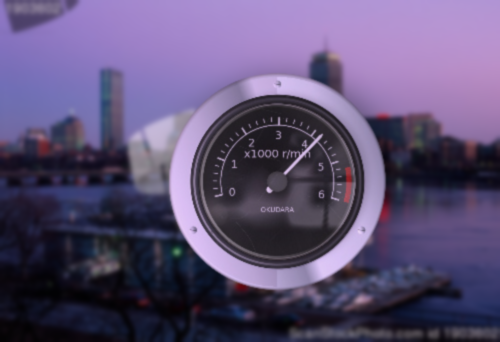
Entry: 4200 rpm
